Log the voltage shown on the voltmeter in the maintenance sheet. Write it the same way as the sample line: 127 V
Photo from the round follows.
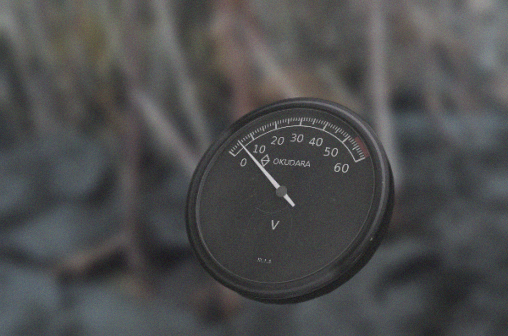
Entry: 5 V
